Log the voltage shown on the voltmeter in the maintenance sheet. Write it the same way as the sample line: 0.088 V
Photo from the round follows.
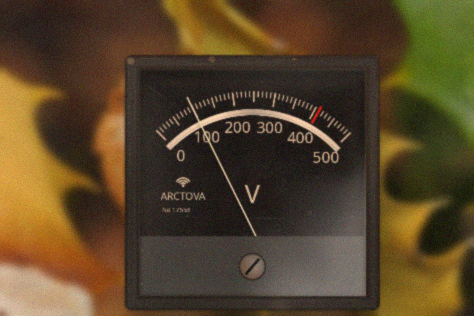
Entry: 100 V
